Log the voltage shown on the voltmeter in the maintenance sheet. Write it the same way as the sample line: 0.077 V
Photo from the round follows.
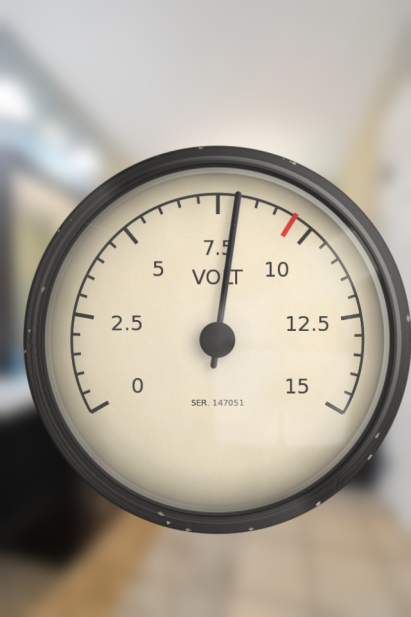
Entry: 8 V
